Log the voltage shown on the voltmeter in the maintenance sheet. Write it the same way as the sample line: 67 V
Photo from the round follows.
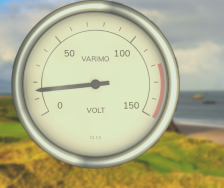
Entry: 15 V
